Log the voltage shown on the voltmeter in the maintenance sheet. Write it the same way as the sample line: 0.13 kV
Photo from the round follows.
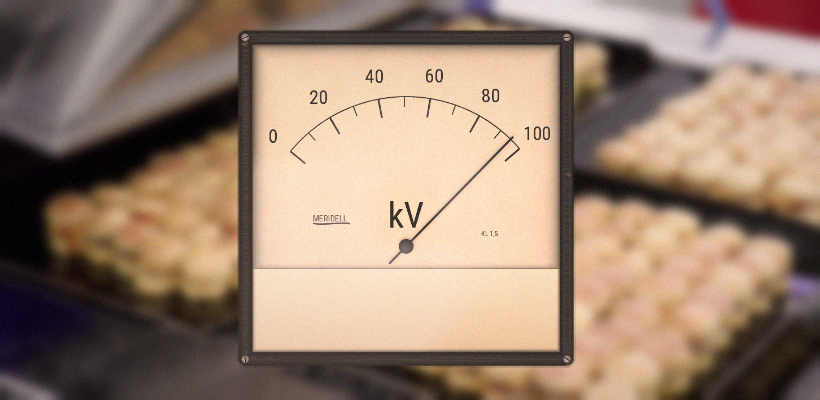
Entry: 95 kV
